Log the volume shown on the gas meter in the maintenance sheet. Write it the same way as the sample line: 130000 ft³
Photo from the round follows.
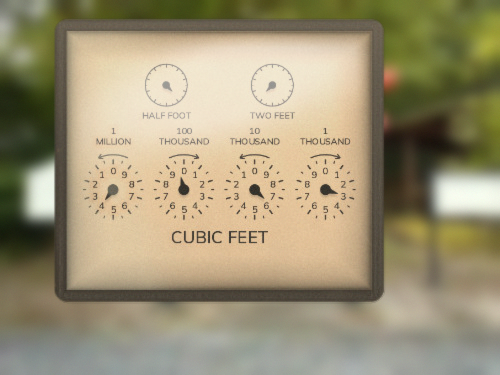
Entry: 396300 ft³
